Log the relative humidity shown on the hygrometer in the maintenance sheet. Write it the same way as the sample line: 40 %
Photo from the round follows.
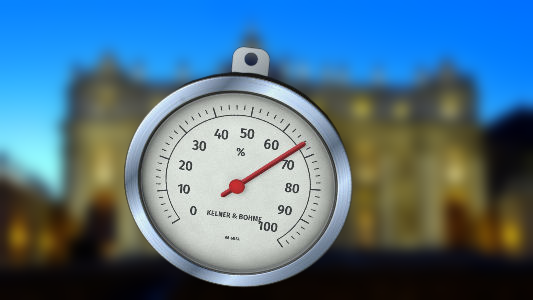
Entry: 66 %
